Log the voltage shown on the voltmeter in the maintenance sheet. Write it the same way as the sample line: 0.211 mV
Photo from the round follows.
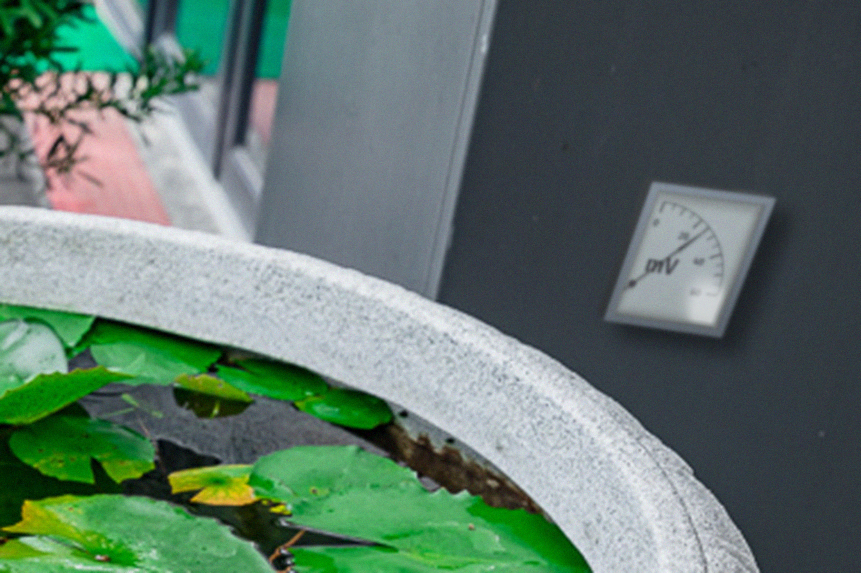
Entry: 25 mV
